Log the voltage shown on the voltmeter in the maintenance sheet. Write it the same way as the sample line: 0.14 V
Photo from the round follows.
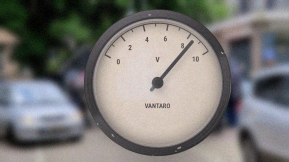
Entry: 8.5 V
